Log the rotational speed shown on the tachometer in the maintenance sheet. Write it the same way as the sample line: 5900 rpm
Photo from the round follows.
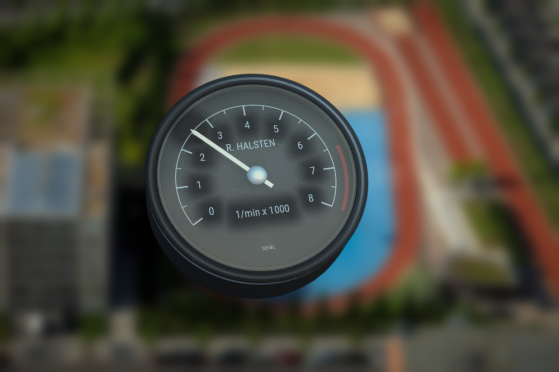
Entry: 2500 rpm
